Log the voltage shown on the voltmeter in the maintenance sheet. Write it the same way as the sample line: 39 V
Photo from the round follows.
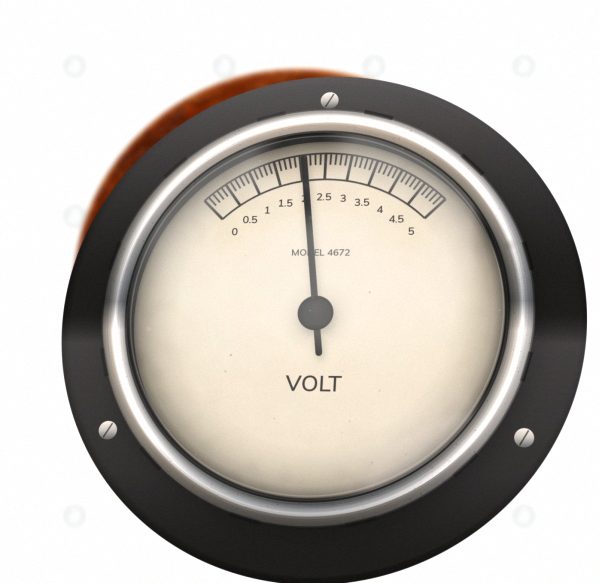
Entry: 2.1 V
